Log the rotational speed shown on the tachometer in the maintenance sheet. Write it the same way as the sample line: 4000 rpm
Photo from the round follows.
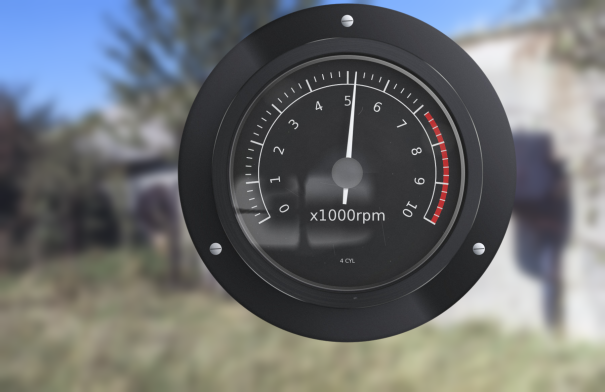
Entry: 5200 rpm
